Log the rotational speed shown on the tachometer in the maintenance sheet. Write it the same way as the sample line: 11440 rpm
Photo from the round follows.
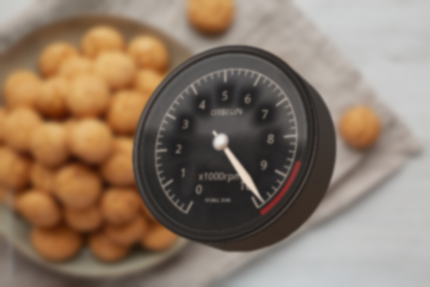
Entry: 9800 rpm
